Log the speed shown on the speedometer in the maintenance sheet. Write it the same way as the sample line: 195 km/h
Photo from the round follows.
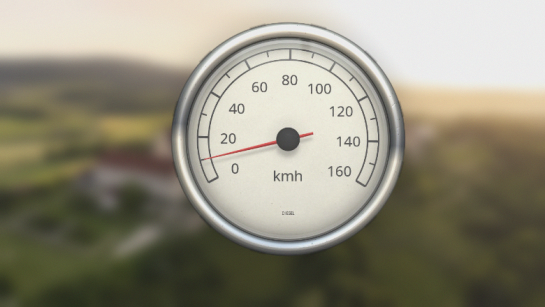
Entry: 10 km/h
